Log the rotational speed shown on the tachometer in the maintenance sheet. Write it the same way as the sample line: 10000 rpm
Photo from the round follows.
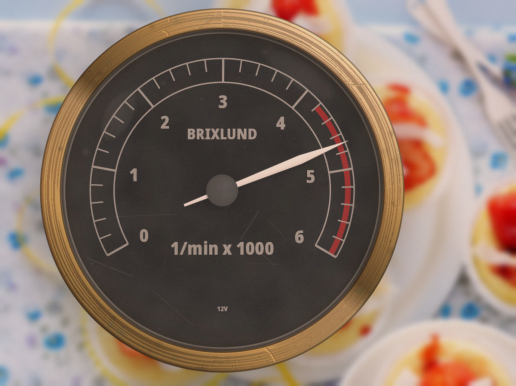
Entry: 4700 rpm
